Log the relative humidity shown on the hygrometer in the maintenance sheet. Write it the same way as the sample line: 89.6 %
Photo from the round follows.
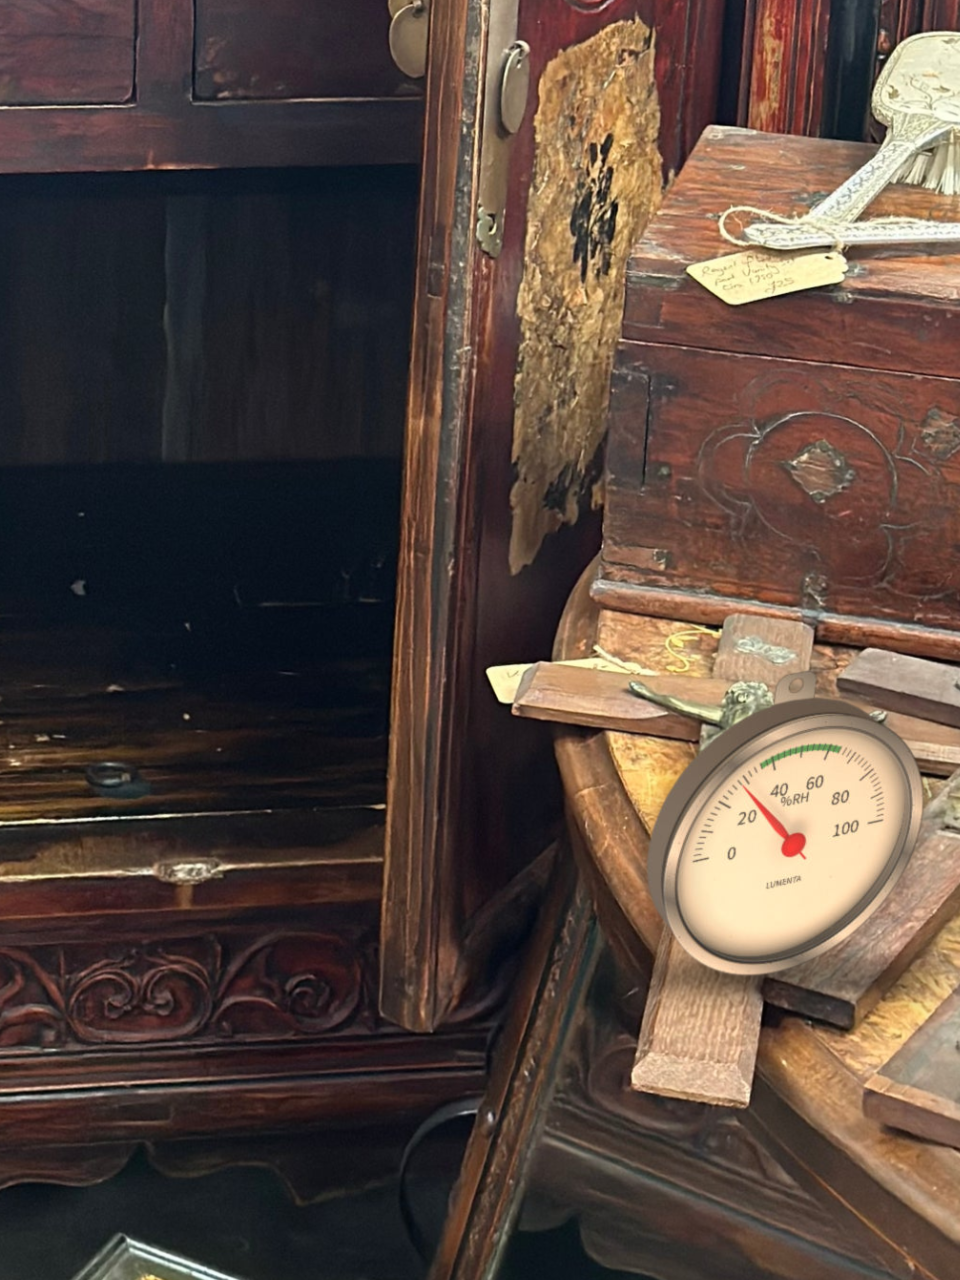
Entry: 28 %
